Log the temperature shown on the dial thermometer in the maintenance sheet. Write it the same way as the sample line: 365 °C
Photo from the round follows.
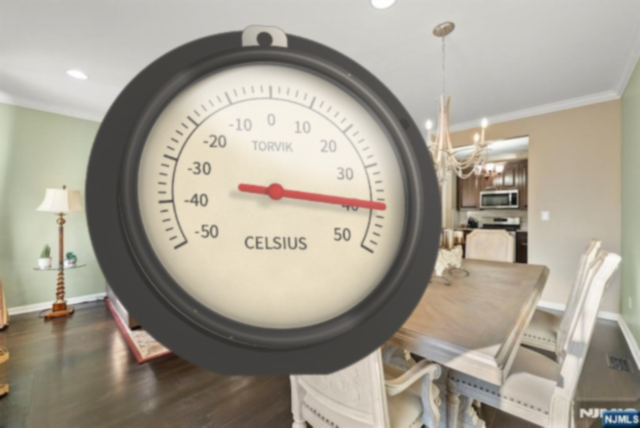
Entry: 40 °C
